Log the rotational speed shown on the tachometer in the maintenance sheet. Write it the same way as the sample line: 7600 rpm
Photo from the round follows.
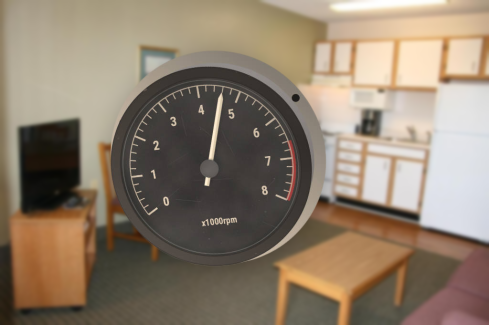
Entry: 4600 rpm
